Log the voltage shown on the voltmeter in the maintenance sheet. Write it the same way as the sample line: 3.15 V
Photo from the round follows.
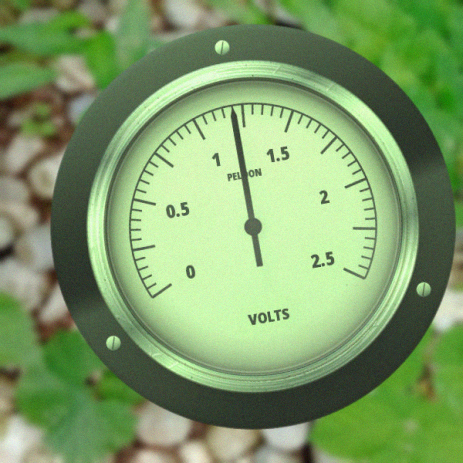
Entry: 1.2 V
